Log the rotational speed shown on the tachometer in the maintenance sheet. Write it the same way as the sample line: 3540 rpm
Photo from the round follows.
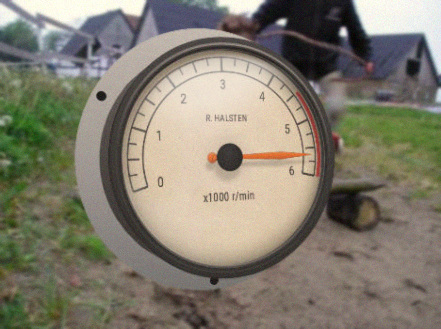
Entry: 5625 rpm
